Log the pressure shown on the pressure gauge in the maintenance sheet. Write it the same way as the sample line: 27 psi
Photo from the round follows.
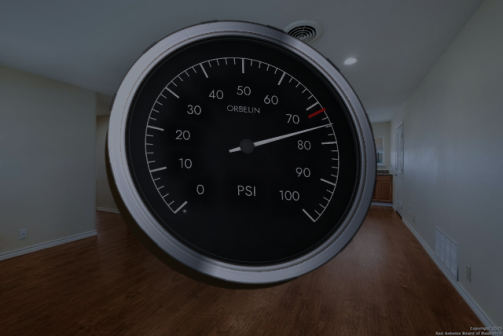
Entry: 76 psi
